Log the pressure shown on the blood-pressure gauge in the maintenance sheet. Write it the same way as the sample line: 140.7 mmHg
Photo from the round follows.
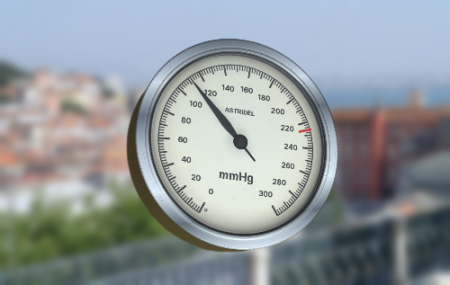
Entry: 110 mmHg
